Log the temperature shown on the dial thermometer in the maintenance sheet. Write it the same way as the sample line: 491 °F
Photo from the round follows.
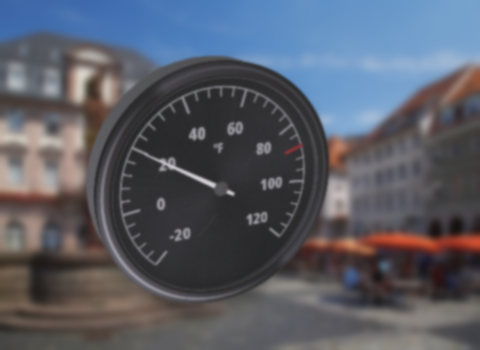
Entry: 20 °F
